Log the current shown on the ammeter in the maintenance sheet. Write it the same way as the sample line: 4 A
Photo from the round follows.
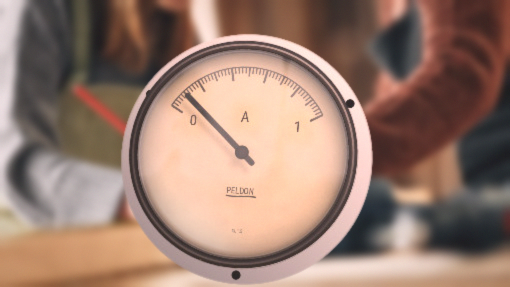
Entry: 0.1 A
